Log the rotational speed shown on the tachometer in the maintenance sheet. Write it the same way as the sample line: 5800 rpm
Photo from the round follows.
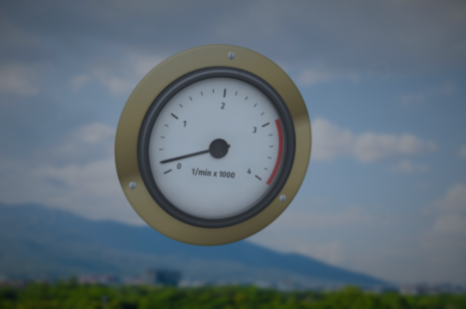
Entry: 200 rpm
